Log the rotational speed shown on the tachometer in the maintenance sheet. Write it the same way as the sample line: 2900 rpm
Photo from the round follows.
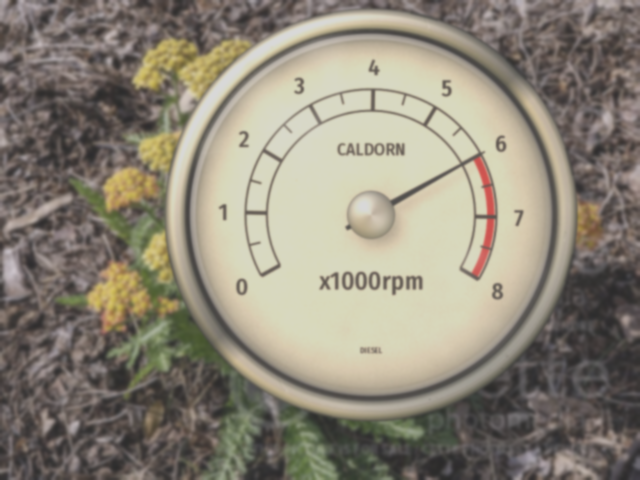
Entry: 6000 rpm
